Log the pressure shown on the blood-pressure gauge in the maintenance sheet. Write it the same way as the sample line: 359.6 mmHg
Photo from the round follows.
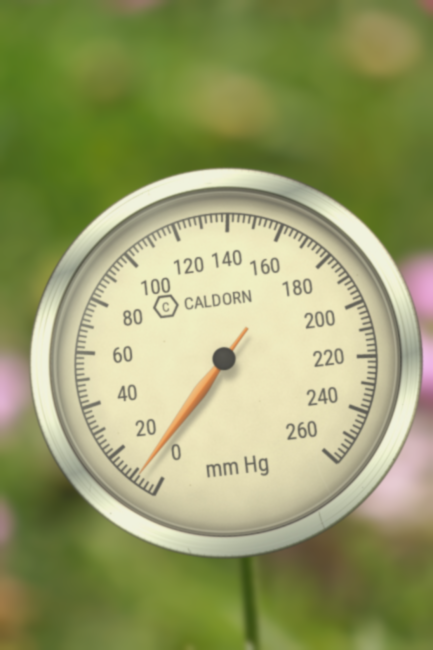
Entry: 8 mmHg
